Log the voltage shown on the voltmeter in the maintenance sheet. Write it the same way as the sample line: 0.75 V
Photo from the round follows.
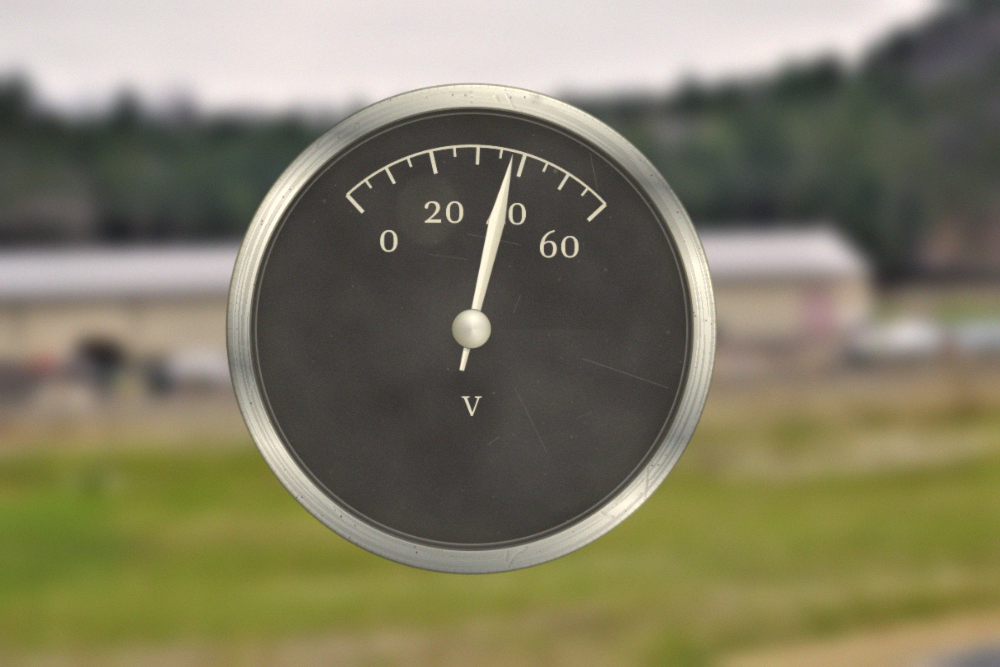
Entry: 37.5 V
